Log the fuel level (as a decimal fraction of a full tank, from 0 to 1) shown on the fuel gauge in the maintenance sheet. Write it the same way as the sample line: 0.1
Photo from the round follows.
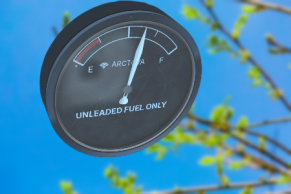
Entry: 0.625
